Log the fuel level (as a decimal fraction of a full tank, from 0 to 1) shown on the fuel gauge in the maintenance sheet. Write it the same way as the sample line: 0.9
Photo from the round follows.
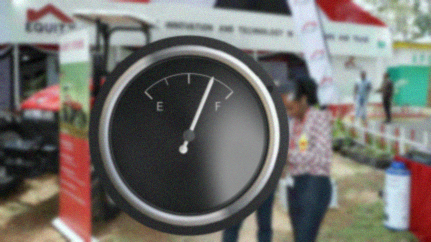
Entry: 0.75
